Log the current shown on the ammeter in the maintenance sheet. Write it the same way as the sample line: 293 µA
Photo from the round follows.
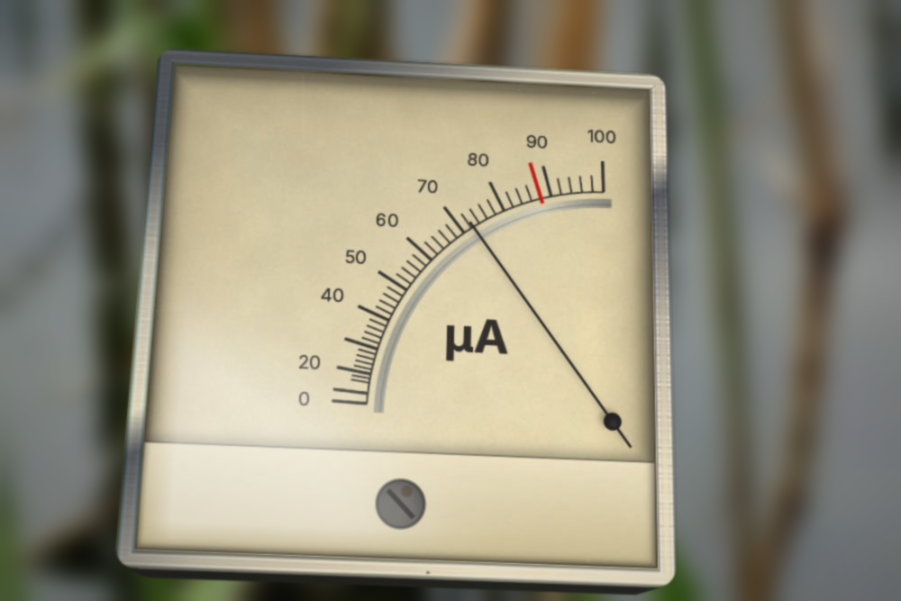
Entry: 72 µA
